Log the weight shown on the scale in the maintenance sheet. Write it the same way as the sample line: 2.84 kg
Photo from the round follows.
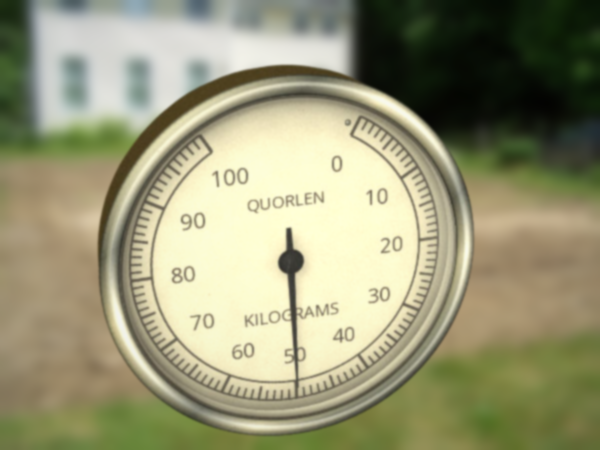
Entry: 50 kg
